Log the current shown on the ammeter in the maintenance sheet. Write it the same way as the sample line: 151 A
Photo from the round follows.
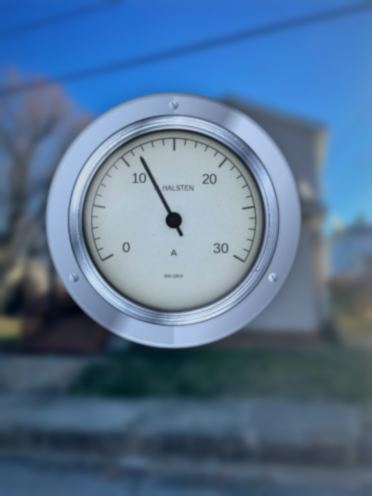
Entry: 11.5 A
